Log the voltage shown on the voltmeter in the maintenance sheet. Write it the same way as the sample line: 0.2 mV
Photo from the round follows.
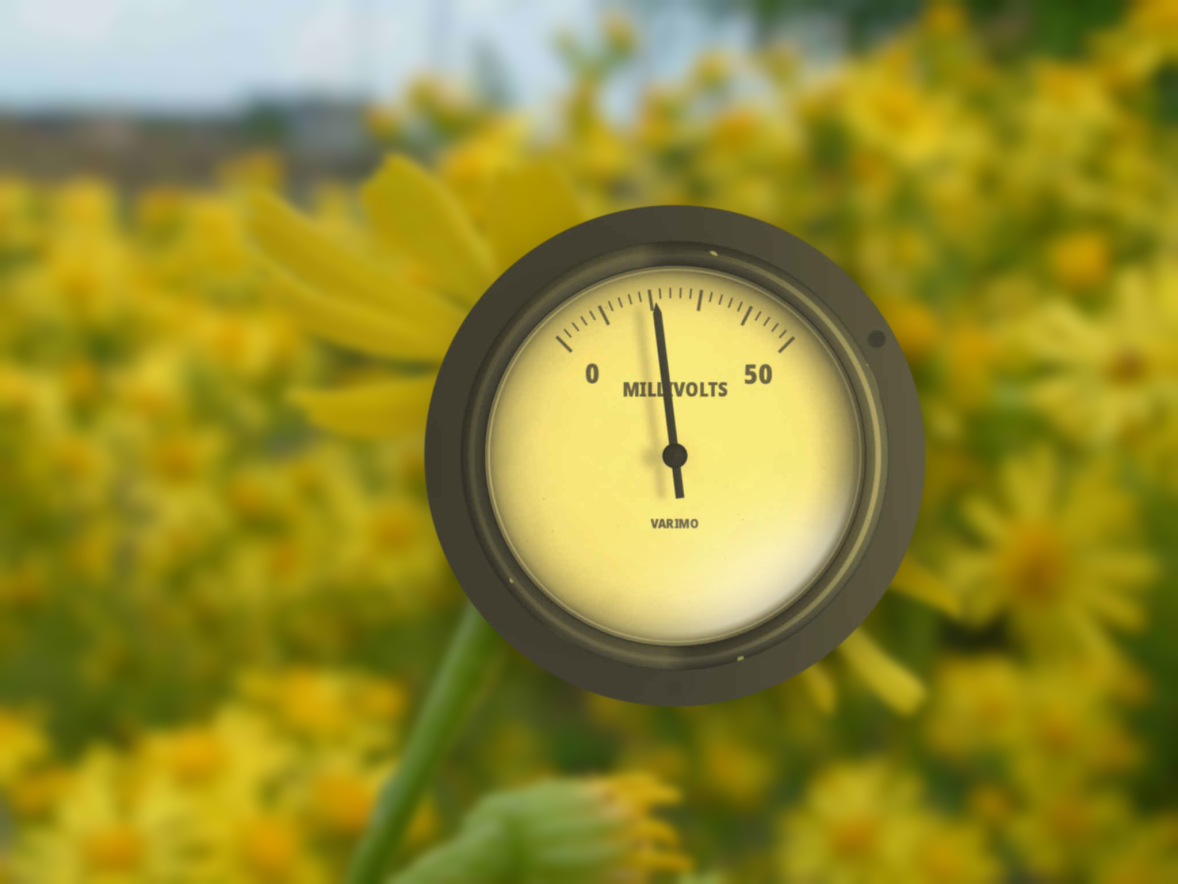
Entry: 21 mV
